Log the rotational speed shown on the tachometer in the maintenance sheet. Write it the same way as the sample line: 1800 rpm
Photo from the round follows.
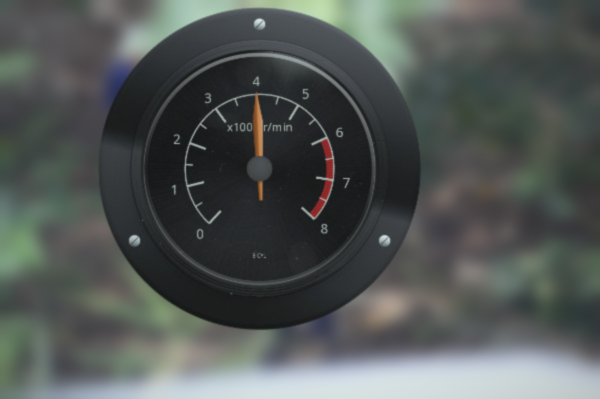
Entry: 4000 rpm
